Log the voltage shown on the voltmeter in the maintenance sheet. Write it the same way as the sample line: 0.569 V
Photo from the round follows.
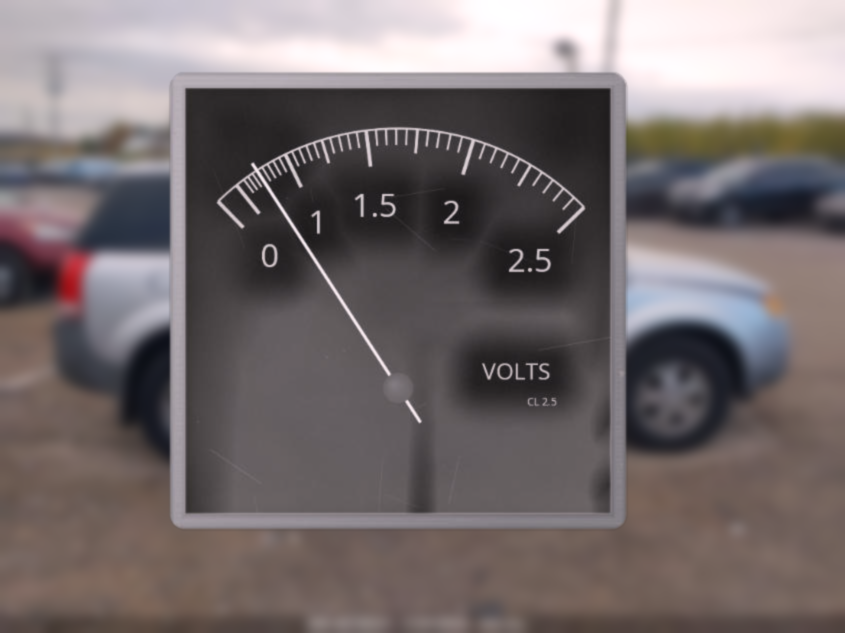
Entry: 0.75 V
